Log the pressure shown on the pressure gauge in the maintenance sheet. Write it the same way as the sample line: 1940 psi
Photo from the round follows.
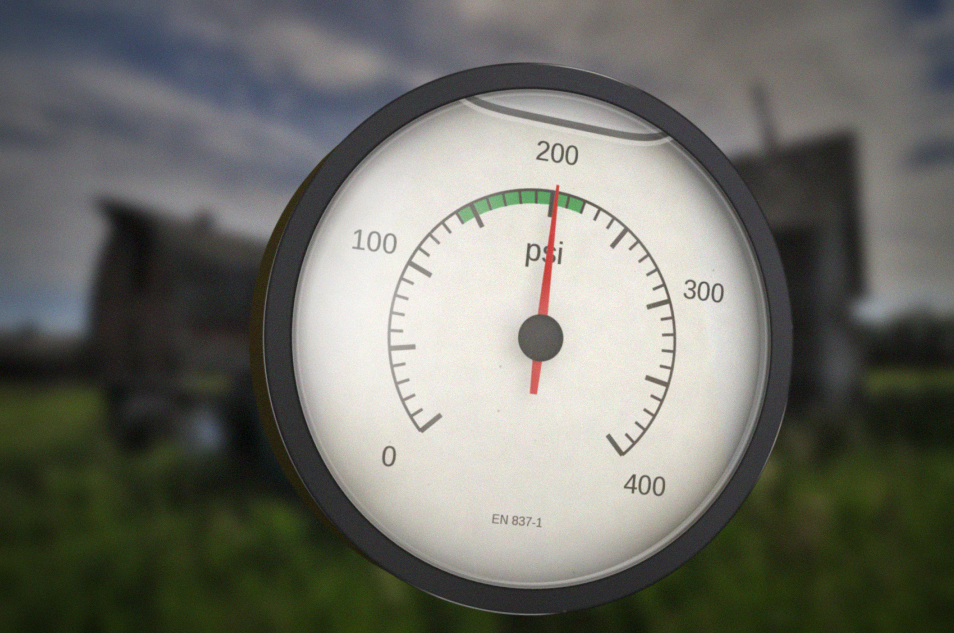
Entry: 200 psi
